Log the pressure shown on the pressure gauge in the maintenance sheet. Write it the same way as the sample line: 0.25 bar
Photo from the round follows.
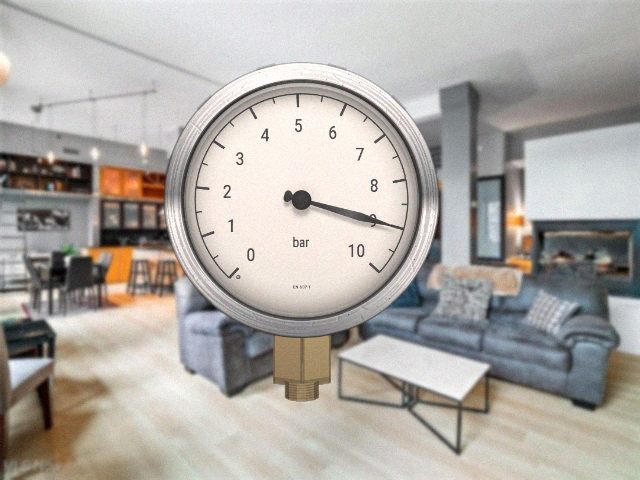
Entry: 9 bar
